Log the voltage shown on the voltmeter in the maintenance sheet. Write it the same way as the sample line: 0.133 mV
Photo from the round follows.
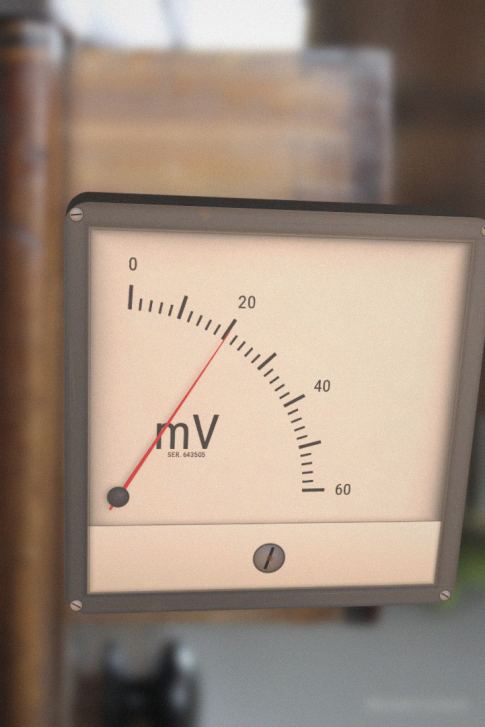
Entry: 20 mV
